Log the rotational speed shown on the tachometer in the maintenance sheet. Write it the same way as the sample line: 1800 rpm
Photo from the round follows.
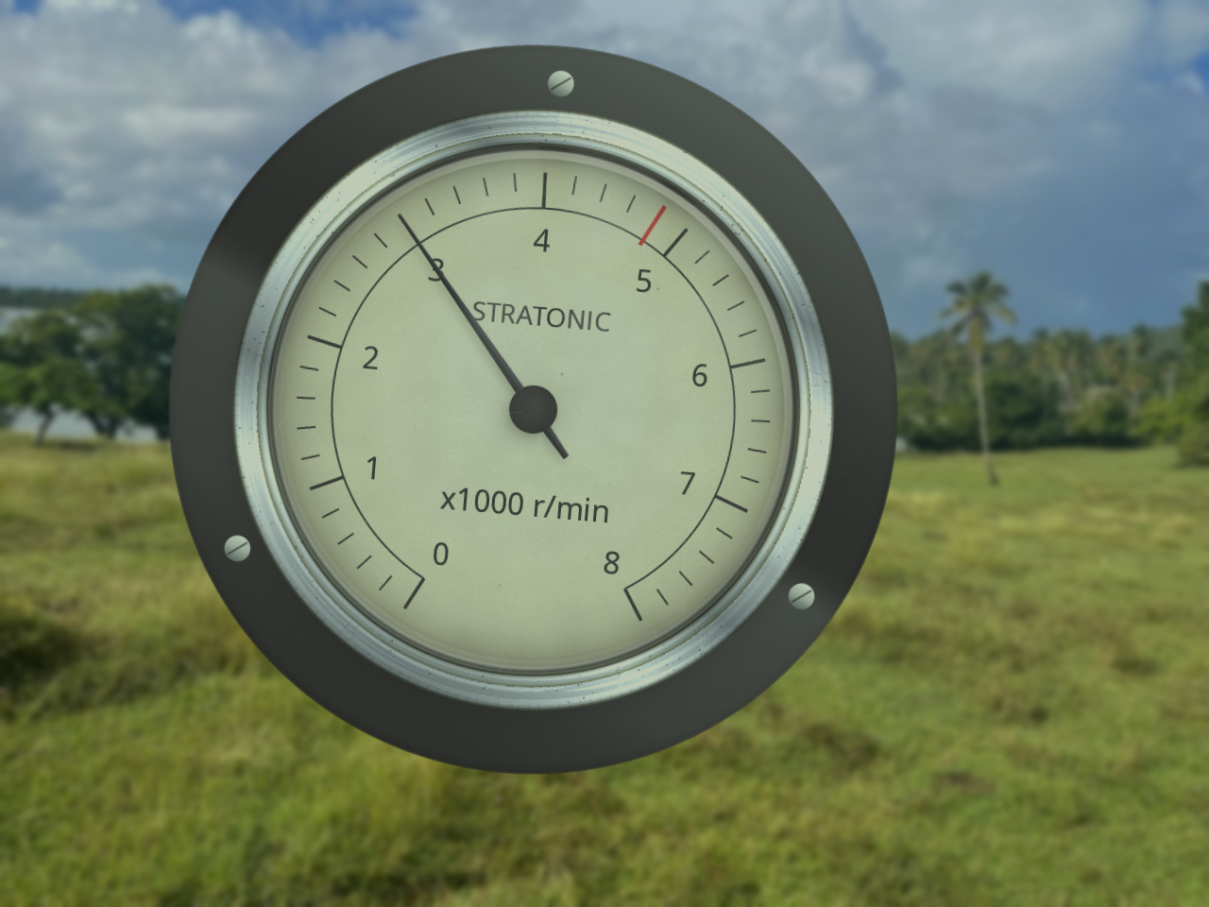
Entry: 3000 rpm
